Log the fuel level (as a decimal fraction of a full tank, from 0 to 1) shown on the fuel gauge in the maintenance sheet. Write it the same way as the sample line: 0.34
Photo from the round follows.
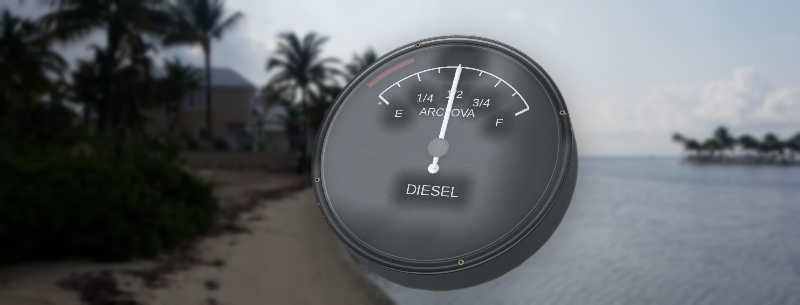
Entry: 0.5
